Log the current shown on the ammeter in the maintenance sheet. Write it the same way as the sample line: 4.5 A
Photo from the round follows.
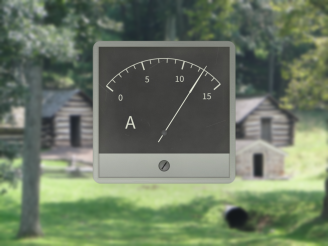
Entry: 12.5 A
